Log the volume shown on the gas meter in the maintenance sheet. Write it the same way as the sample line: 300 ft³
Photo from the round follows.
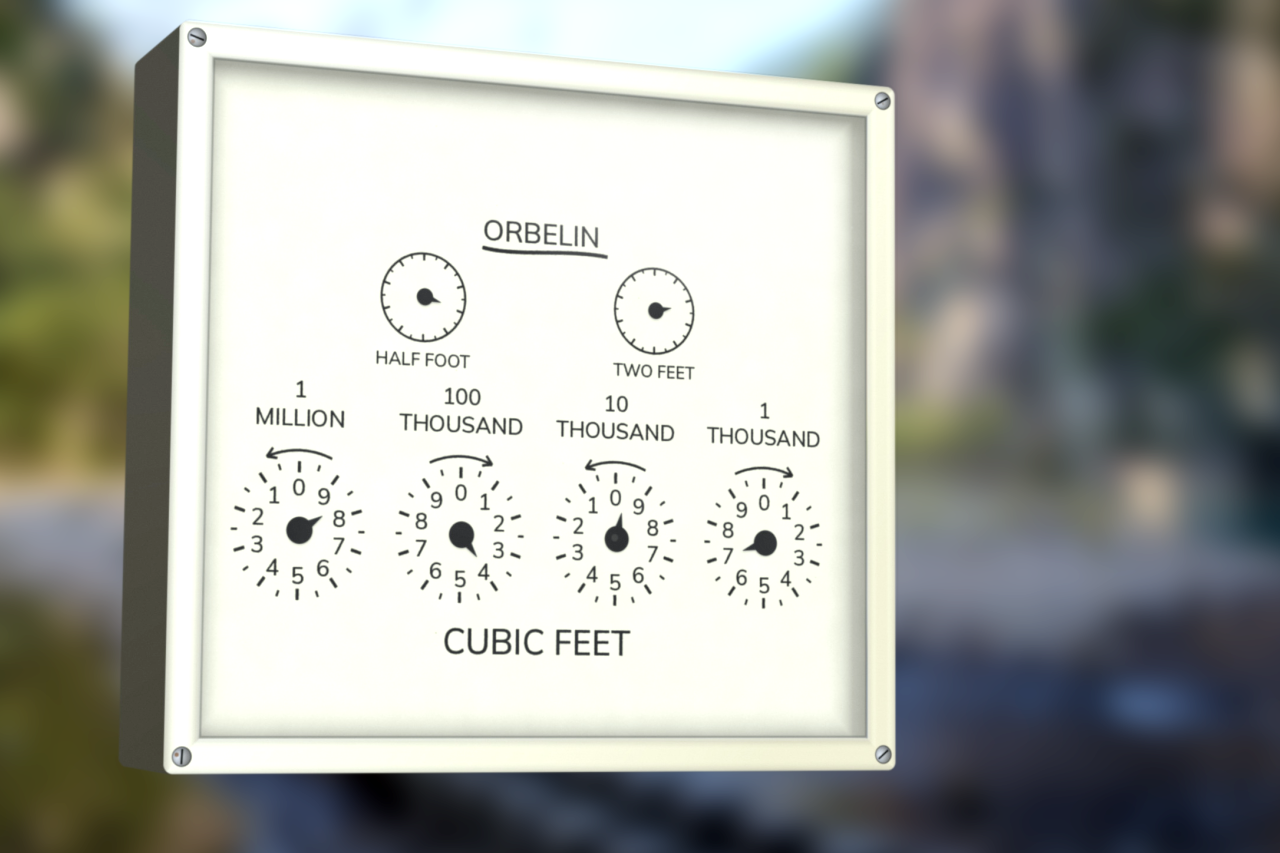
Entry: 839700 ft³
